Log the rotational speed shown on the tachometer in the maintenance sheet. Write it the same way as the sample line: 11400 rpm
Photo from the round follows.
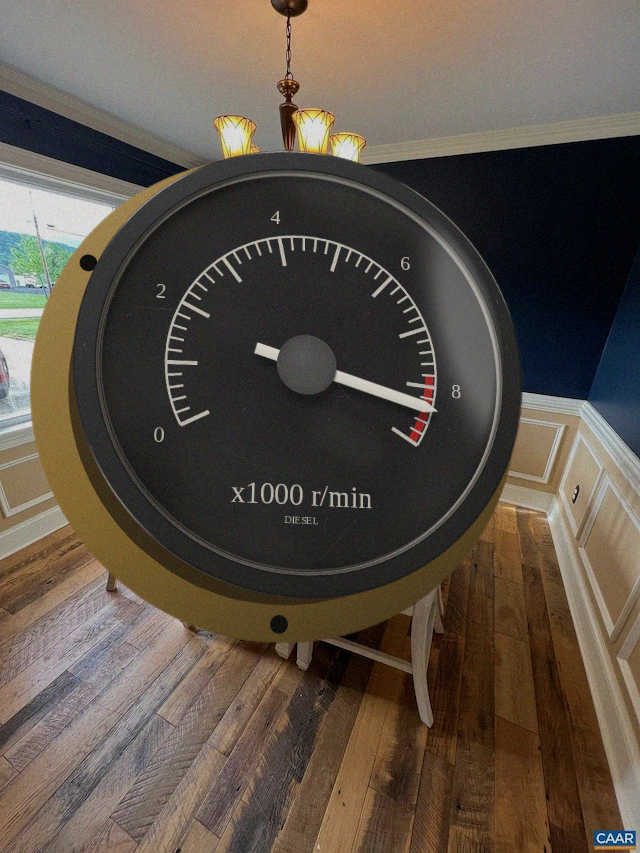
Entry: 8400 rpm
